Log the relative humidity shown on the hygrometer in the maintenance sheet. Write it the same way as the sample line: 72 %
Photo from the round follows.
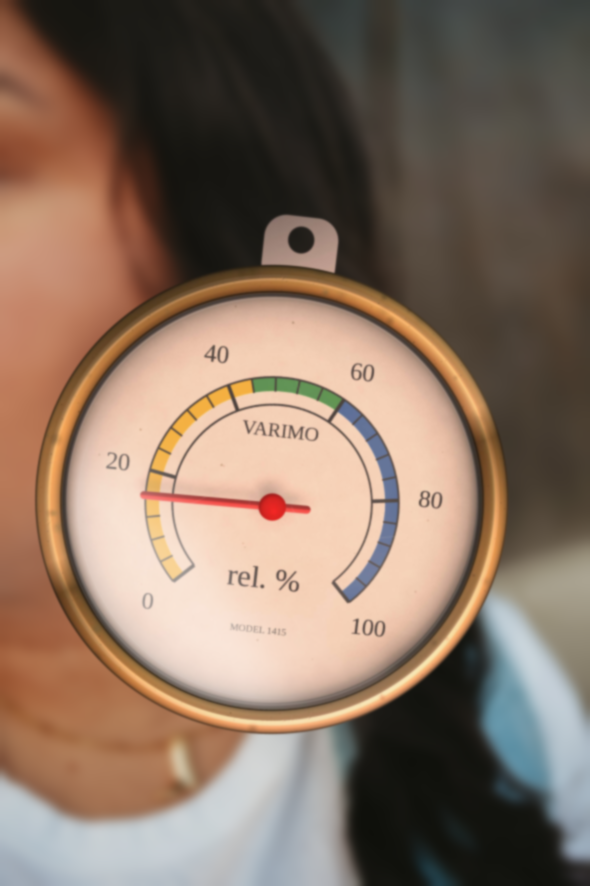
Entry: 16 %
